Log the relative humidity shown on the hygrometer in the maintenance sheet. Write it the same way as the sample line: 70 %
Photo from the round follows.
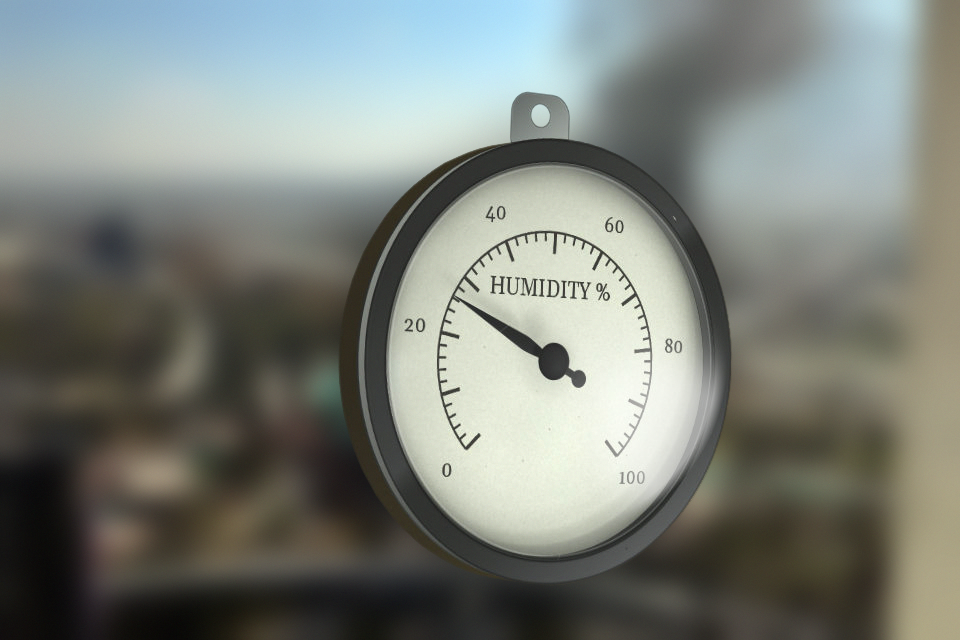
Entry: 26 %
